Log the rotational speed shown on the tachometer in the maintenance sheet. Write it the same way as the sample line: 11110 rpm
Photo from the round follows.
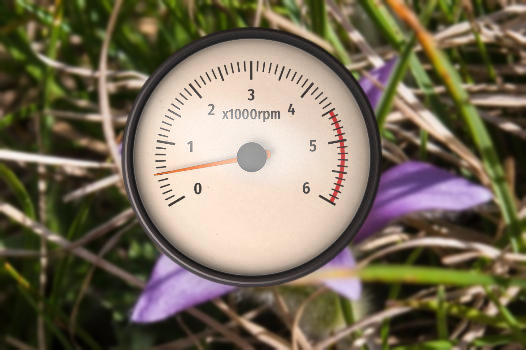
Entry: 500 rpm
